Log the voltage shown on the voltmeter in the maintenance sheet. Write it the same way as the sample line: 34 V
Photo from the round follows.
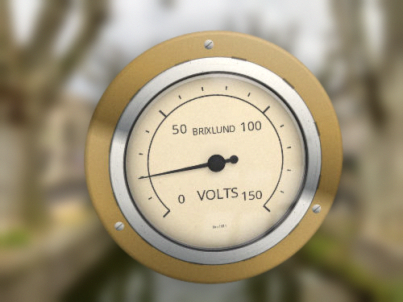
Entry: 20 V
